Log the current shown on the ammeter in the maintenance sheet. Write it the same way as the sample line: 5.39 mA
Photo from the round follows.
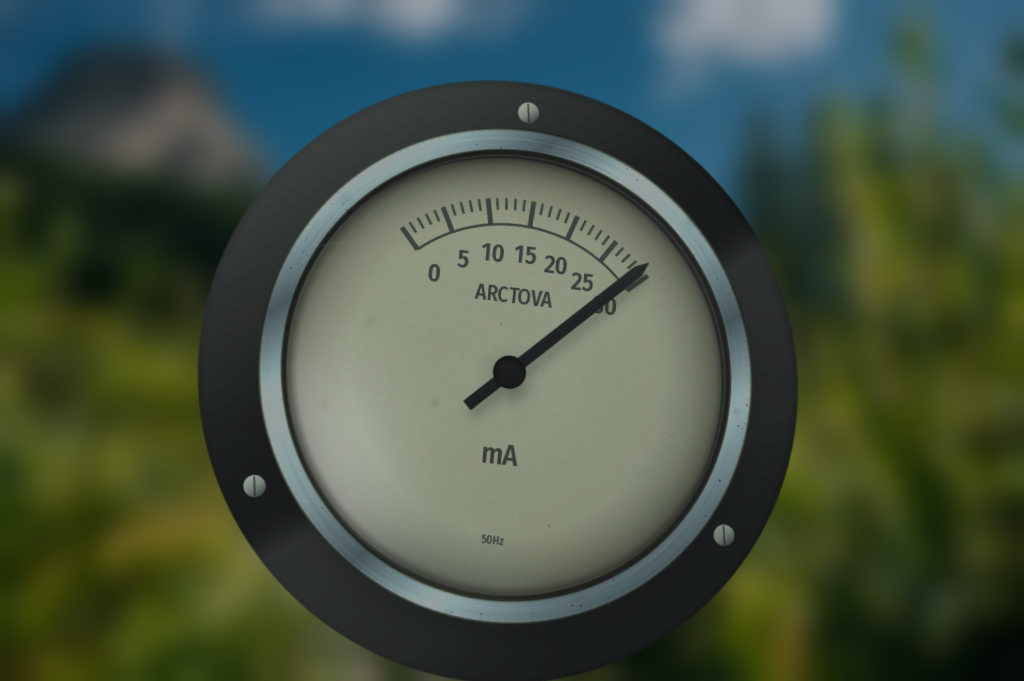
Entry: 29 mA
